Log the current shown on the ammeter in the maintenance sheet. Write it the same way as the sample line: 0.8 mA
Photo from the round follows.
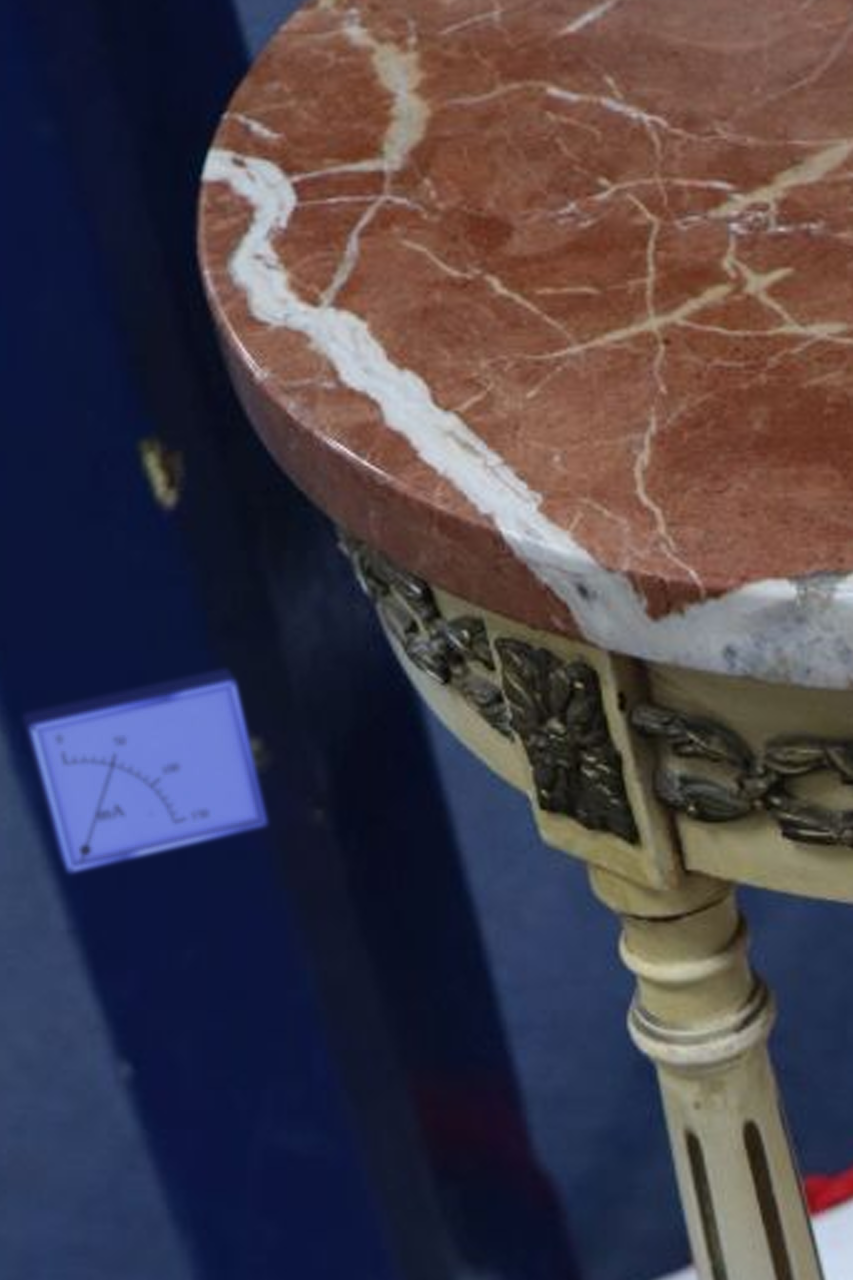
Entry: 50 mA
